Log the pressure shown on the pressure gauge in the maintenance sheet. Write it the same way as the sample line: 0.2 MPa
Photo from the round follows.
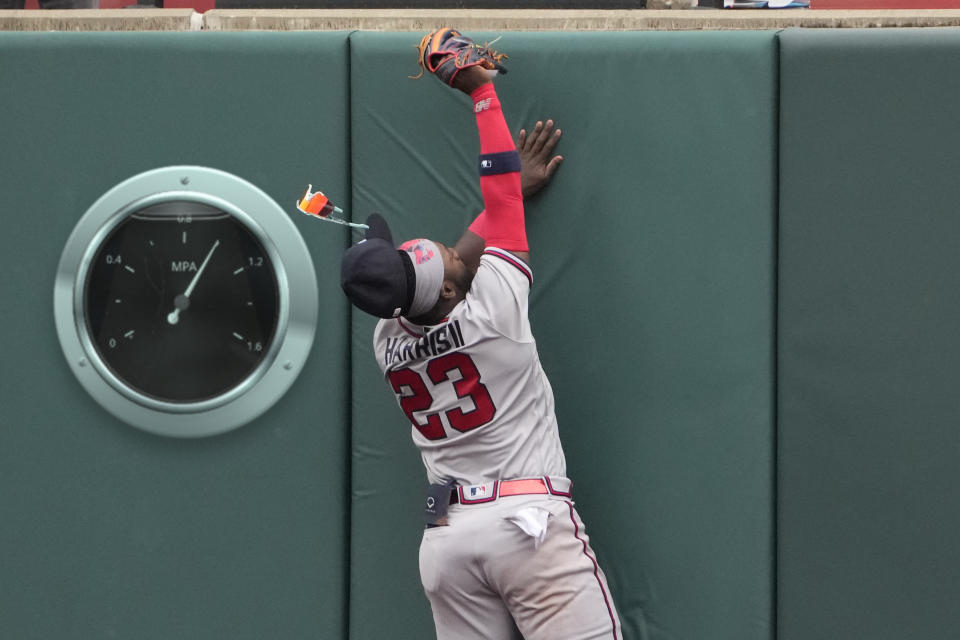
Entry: 1 MPa
